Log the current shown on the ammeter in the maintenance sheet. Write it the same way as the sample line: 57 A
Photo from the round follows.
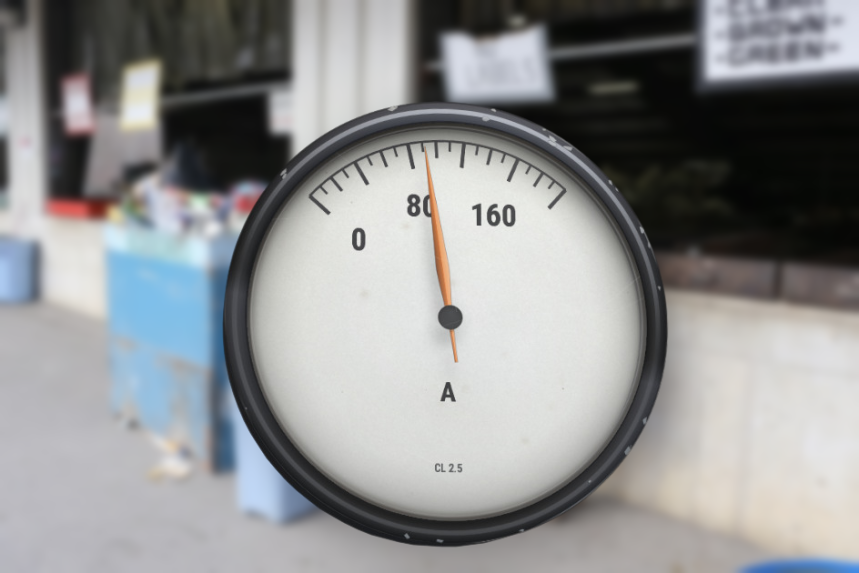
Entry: 90 A
